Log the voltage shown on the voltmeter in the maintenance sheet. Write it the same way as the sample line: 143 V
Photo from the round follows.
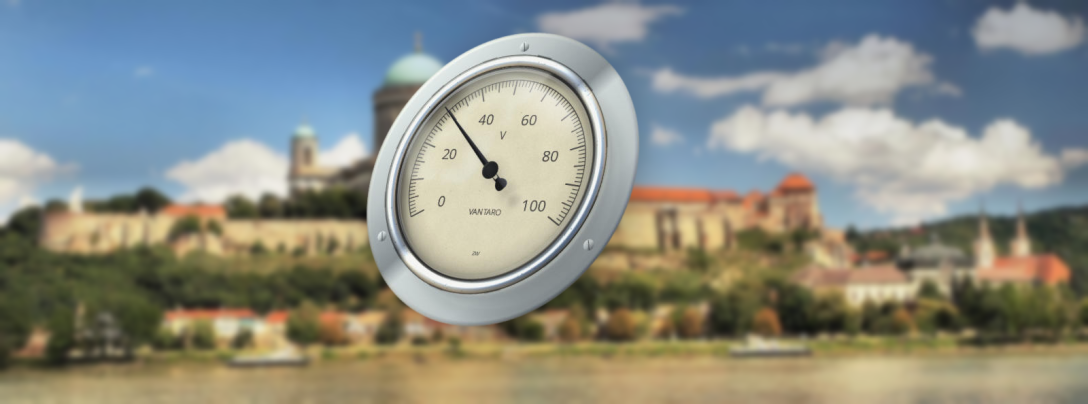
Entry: 30 V
